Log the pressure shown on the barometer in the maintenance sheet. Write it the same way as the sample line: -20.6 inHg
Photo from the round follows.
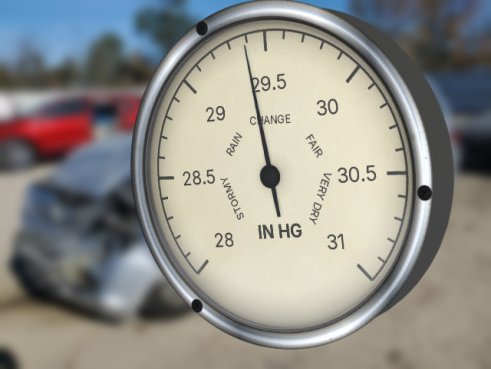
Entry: 29.4 inHg
